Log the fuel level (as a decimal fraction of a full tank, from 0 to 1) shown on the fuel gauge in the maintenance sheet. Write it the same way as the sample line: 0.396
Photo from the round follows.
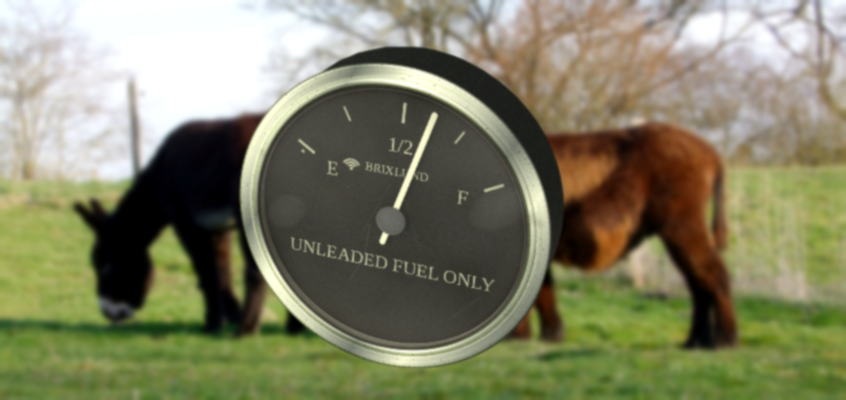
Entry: 0.625
